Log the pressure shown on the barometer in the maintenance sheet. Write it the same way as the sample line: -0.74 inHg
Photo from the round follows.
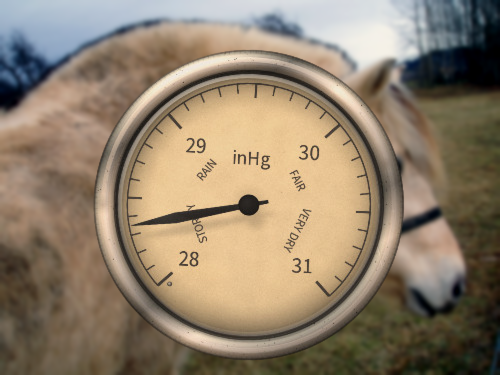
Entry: 28.35 inHg
